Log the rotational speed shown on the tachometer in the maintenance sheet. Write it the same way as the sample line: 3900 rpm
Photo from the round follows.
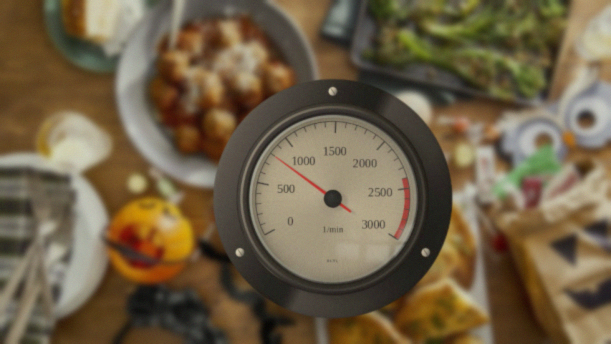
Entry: 800 rpm
